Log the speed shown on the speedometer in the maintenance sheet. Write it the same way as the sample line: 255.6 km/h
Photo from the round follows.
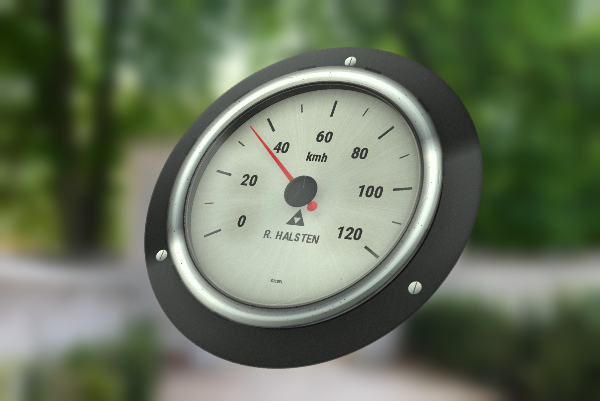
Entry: 35 km/h
